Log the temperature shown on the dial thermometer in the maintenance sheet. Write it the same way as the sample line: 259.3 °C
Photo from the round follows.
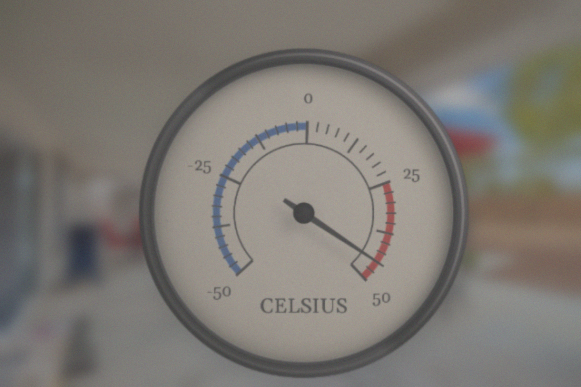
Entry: 45 °C
